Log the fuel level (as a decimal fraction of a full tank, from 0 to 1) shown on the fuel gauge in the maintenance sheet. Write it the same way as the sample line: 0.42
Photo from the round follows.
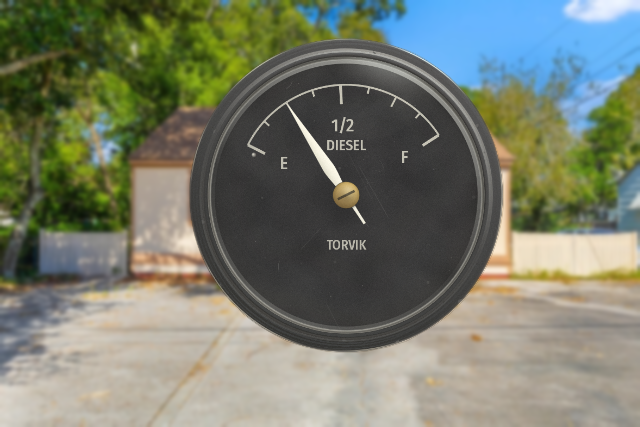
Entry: 0.25
